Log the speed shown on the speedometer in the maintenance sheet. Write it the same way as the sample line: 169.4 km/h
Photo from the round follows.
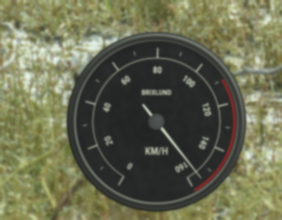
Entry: 155 km/h
